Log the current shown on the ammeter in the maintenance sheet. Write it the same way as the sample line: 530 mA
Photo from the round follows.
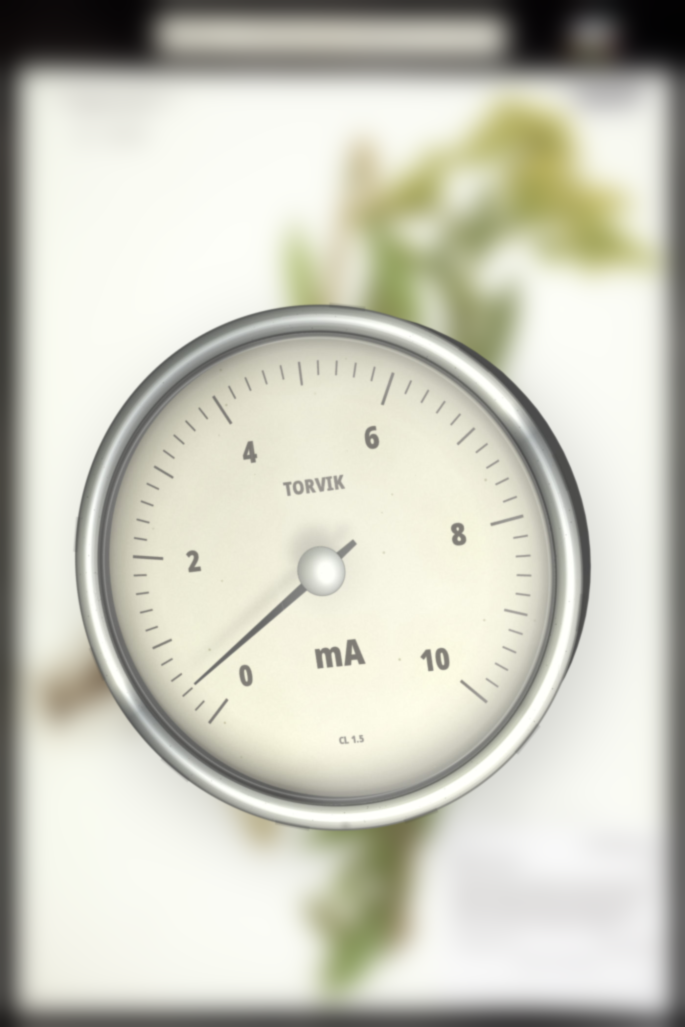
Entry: 0.4 mA
